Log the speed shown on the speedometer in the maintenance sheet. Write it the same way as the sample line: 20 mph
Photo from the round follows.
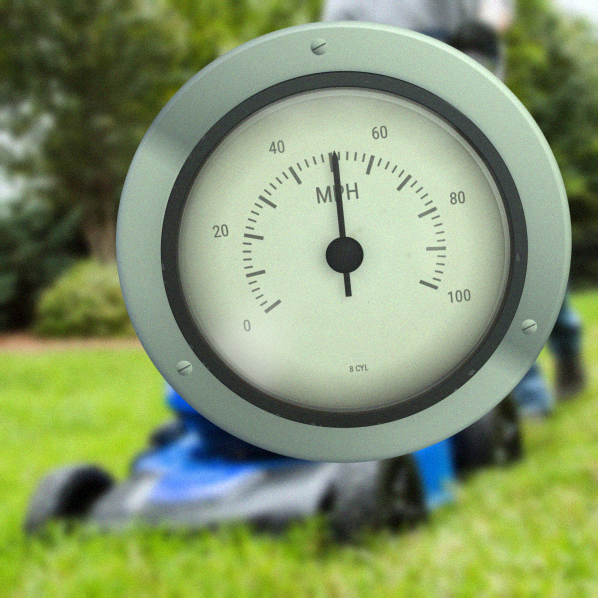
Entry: 51 mph
